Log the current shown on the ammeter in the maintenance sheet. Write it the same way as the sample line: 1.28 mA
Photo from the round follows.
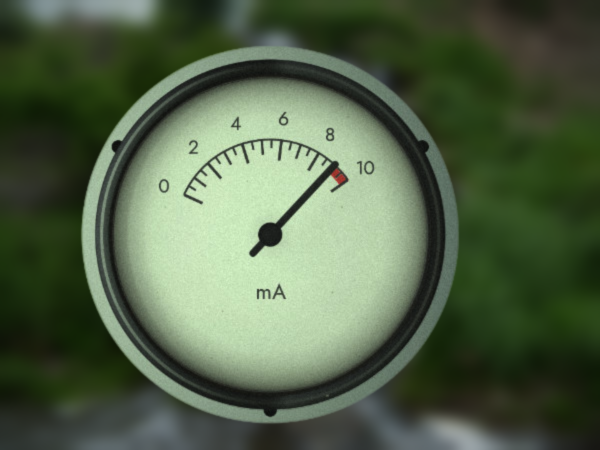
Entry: 9 mA
